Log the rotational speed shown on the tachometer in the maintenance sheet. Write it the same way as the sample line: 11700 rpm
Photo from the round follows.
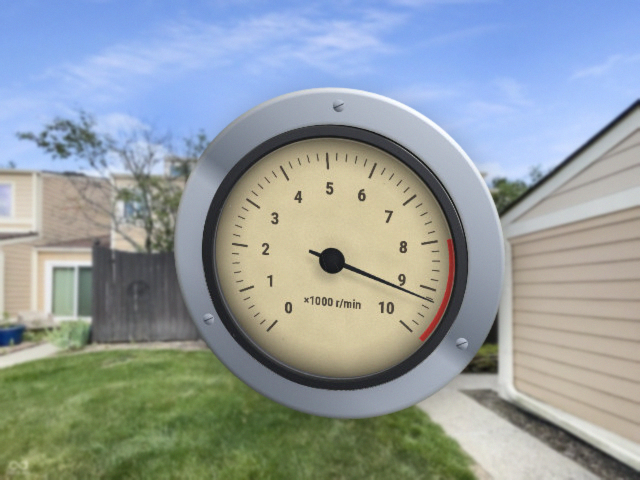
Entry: 9200 rpm
